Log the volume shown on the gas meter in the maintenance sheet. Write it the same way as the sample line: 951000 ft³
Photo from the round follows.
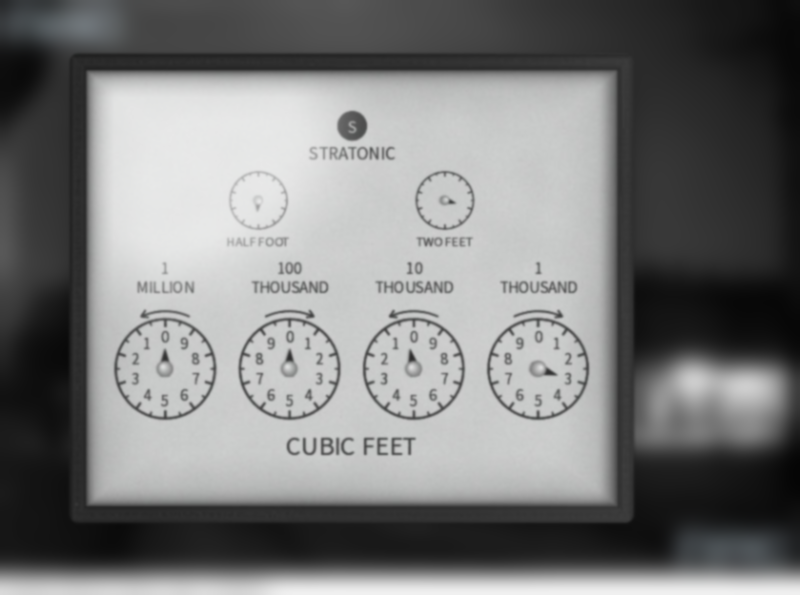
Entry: 300 ft³
